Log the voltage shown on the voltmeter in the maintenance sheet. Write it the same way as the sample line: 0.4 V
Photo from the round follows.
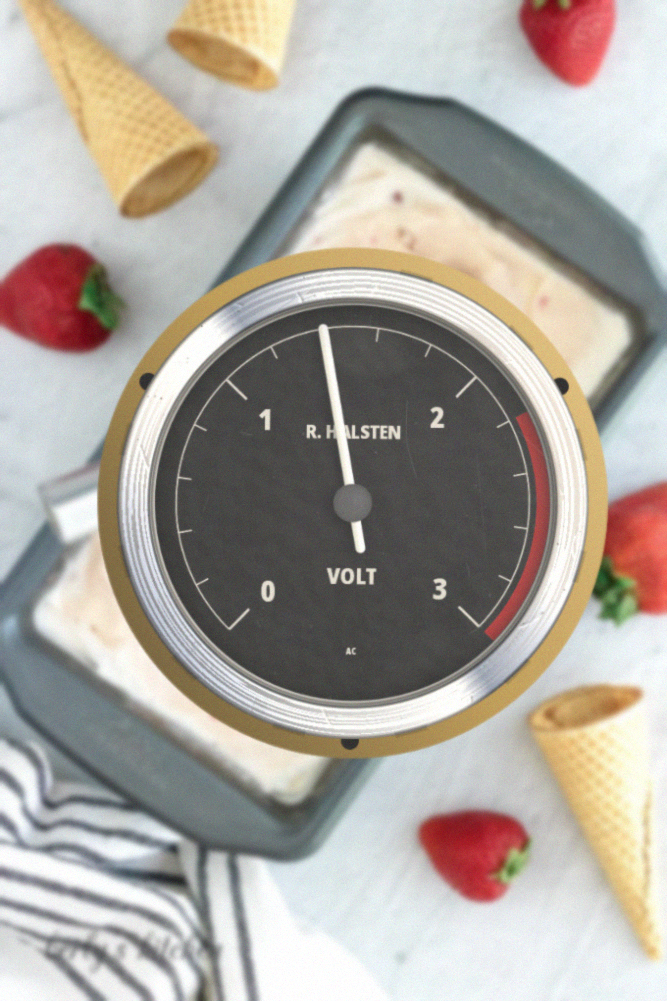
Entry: 1.4 V
